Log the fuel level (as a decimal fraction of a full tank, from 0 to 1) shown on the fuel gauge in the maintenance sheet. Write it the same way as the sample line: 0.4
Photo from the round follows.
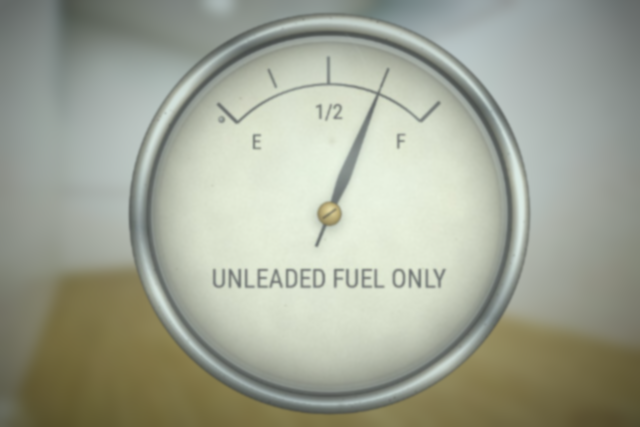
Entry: 0.75
